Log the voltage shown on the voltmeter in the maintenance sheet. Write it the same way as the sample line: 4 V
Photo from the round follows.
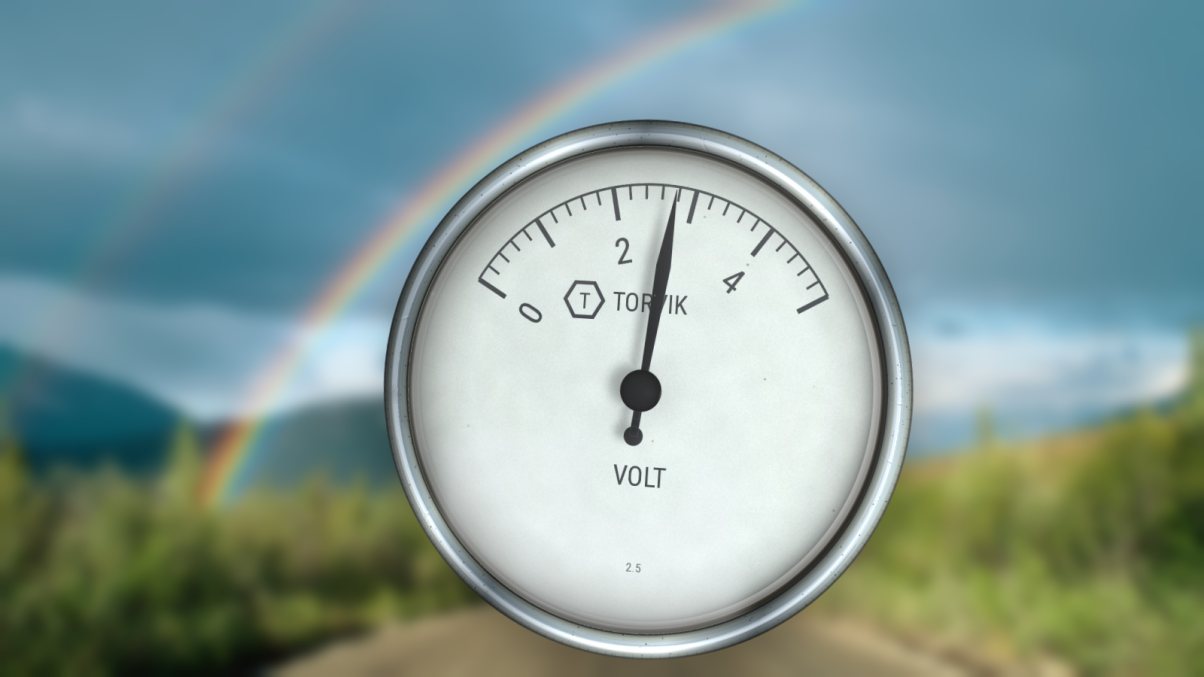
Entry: 2.8 V
